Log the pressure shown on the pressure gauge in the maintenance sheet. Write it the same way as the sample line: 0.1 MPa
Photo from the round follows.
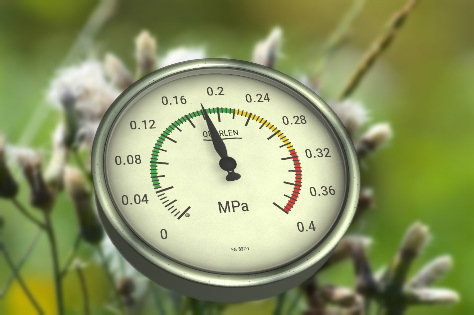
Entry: 0.18 MPa
